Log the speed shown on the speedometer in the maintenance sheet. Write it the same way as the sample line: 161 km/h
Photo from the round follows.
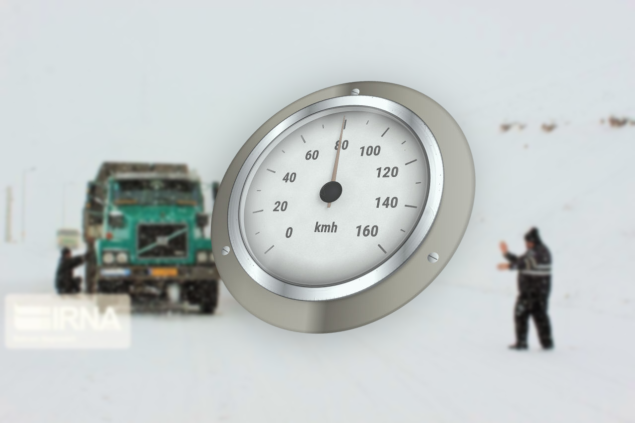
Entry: 80 km/h
